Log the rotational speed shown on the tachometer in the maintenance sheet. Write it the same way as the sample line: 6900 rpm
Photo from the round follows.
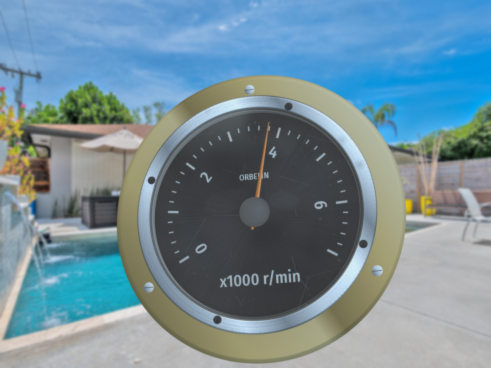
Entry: 3800 rpm
